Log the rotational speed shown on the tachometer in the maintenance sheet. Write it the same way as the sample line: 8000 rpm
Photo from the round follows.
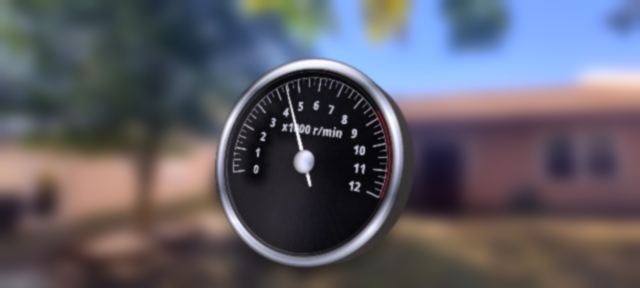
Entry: 4500 rpm
